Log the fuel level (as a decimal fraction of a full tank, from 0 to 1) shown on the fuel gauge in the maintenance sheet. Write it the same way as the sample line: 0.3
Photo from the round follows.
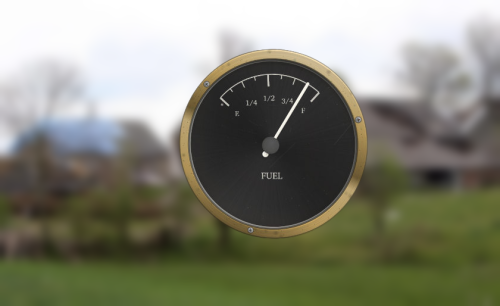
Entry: 0.875
